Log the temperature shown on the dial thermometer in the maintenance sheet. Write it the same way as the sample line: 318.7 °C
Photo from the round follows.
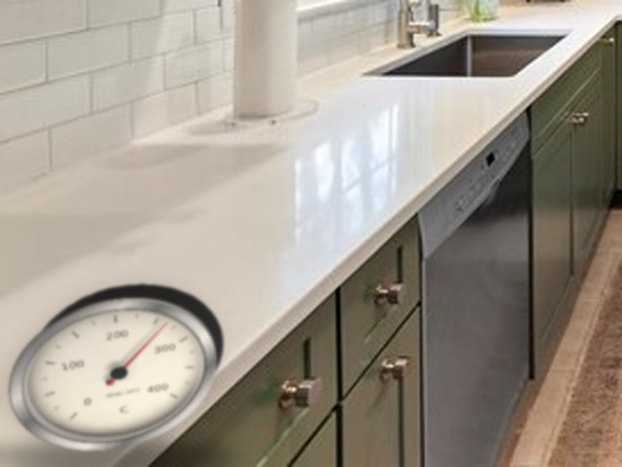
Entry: 262.5 °C
